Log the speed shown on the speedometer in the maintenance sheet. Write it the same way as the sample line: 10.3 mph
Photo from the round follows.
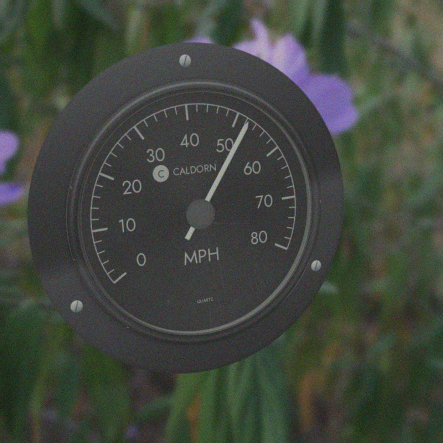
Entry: 52 mph
